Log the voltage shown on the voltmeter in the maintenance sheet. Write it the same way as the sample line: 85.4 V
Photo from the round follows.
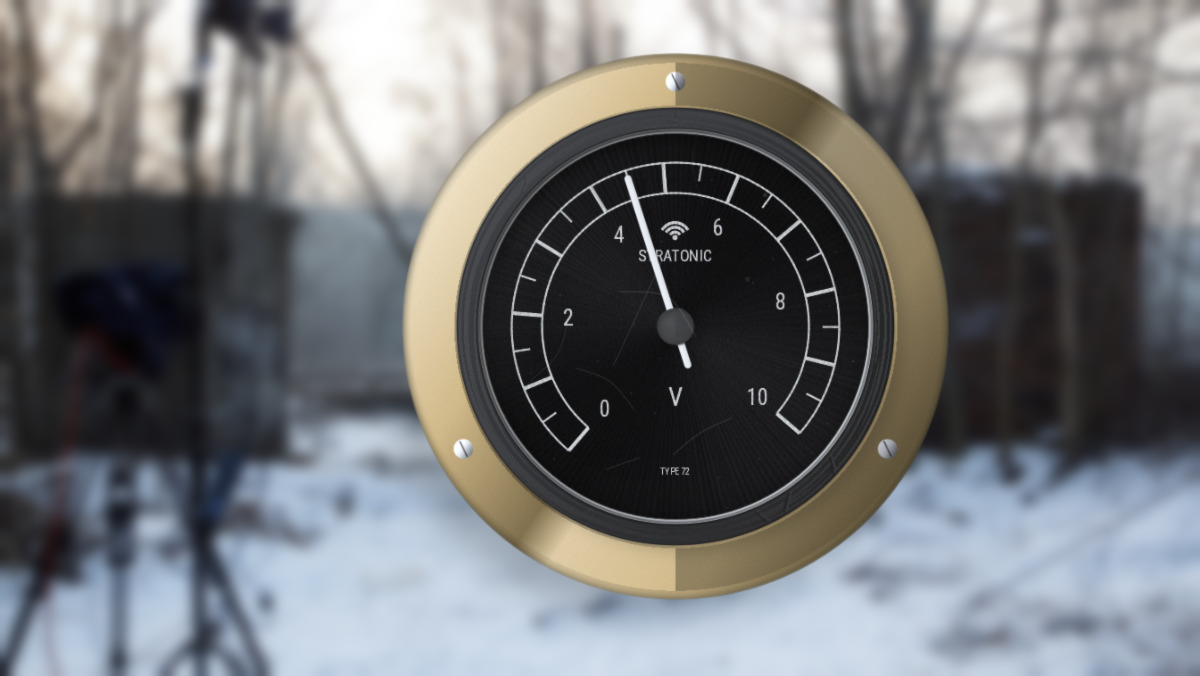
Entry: 4.5 V
